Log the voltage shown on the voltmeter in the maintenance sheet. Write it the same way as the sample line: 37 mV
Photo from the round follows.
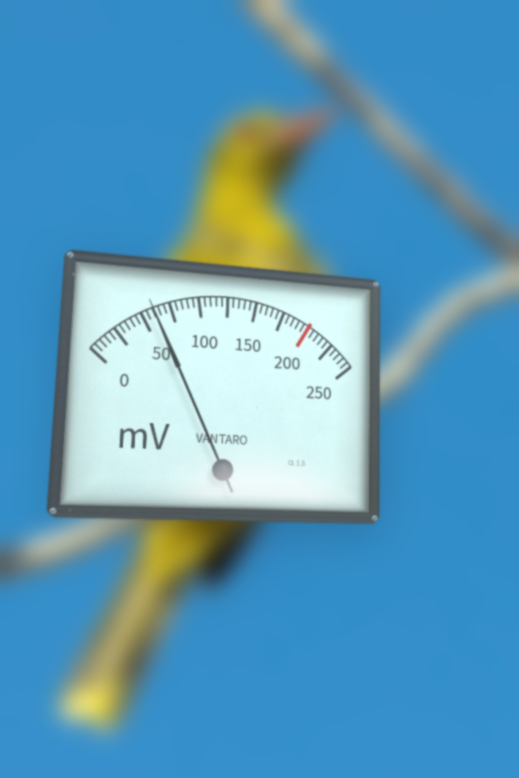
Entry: 60 mV
